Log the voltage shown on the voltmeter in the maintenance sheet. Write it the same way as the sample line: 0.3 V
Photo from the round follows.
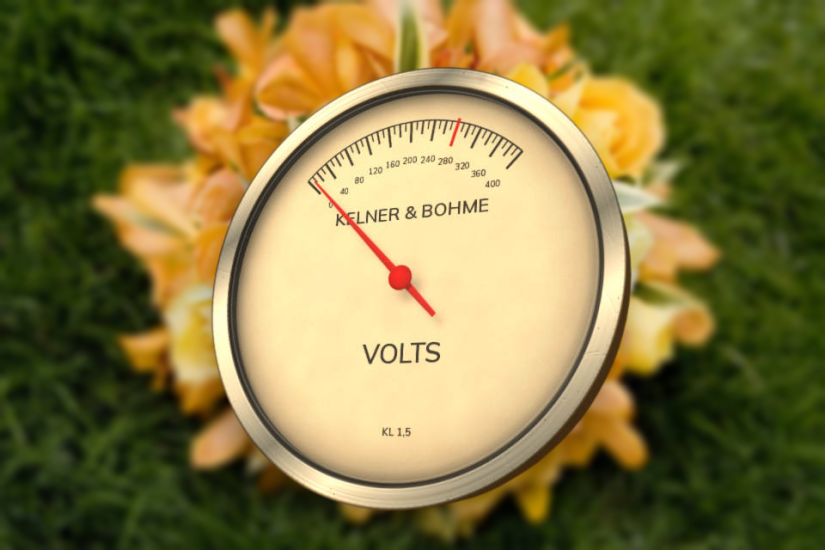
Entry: 10 V
